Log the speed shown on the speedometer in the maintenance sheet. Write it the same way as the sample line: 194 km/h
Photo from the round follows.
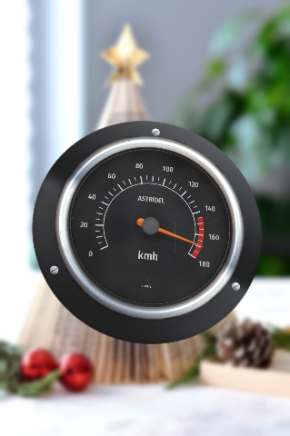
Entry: 170 km/h
